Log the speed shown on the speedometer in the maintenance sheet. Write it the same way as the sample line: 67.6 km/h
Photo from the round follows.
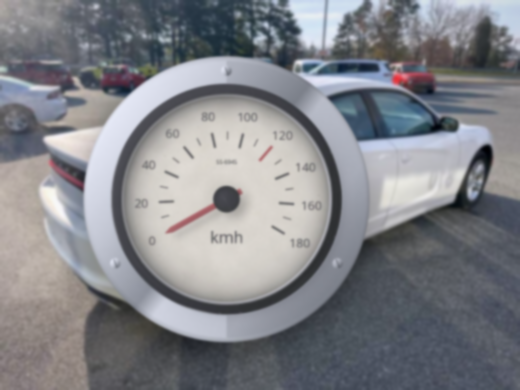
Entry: 0 km/h
